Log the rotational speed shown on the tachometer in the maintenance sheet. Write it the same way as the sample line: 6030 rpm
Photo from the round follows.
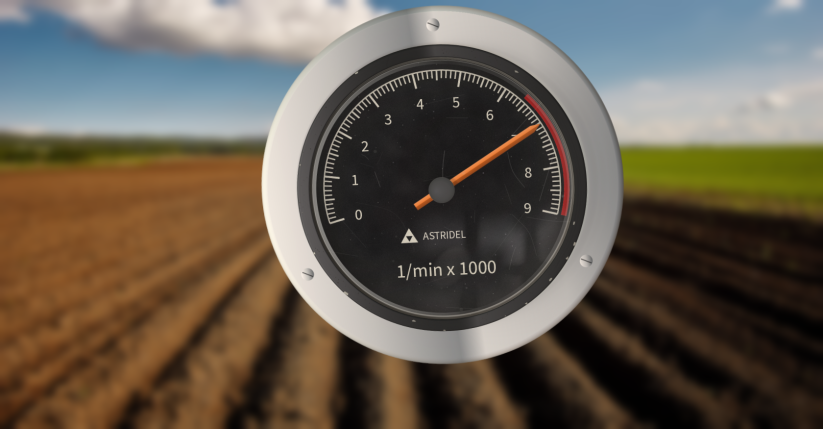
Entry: 7000 rpm
